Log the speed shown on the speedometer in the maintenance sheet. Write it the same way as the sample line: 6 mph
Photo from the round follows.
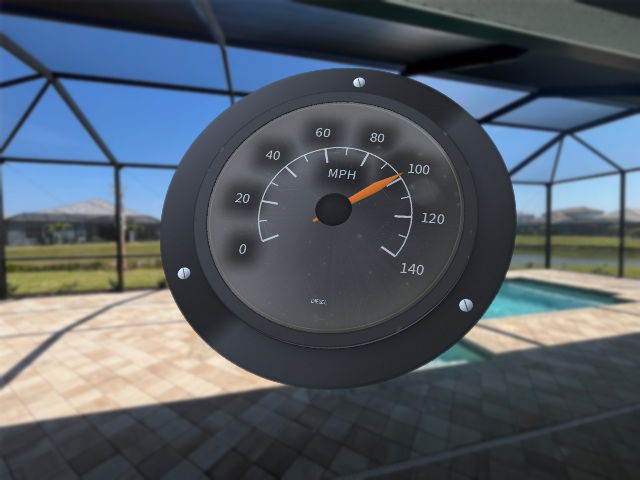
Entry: 100 mph
